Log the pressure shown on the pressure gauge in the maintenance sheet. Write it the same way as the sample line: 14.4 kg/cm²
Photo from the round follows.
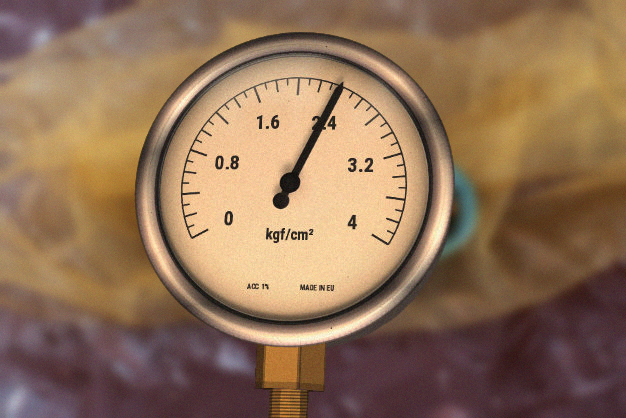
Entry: 2.4 kg/cm²
